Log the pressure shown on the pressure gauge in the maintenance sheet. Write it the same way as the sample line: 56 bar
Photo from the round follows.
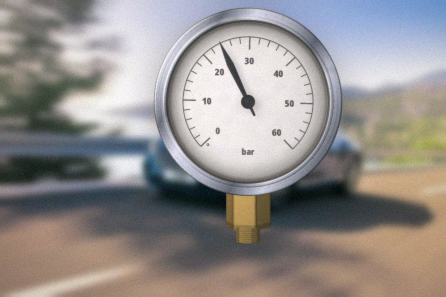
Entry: 24 bar
